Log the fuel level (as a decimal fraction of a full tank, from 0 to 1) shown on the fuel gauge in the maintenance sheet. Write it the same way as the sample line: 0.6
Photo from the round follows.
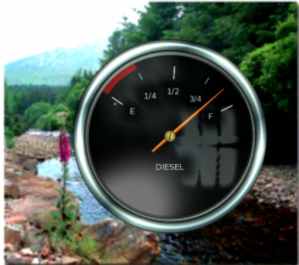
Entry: 0.875
